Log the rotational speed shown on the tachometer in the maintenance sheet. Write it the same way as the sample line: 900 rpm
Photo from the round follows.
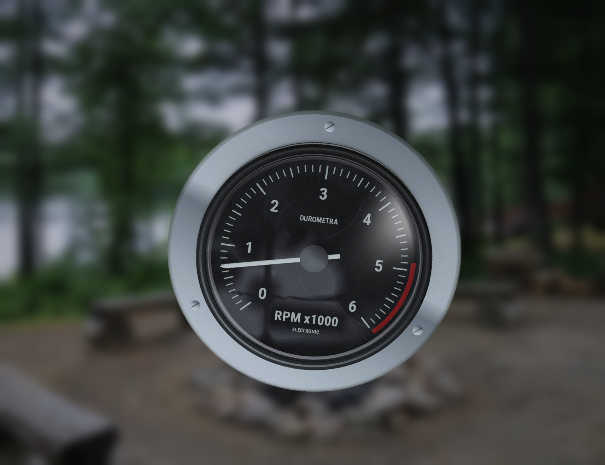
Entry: 700 rpm
